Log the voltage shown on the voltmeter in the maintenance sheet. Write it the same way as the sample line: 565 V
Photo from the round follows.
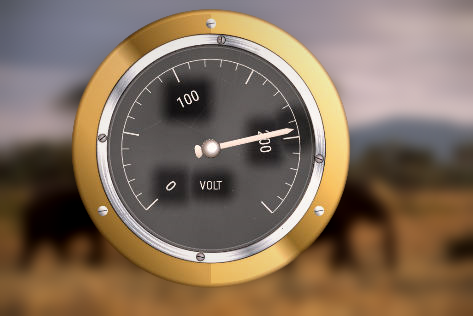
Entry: 195 V
